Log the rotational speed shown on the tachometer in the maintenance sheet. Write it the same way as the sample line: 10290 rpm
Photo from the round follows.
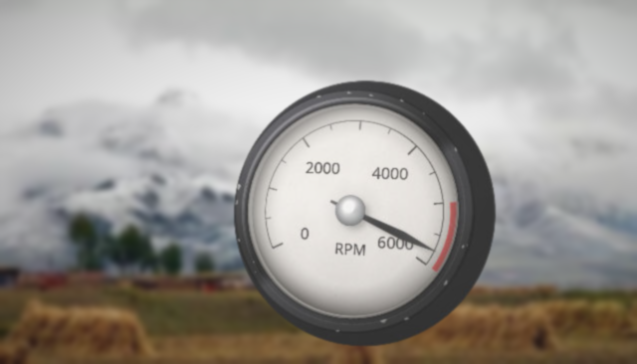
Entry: 5750 rpm
